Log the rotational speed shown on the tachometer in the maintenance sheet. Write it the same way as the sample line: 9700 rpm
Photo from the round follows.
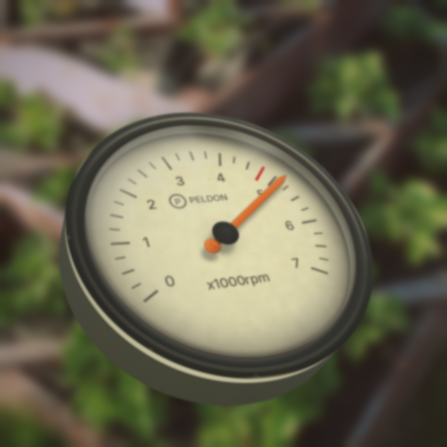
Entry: 5125 rpm
